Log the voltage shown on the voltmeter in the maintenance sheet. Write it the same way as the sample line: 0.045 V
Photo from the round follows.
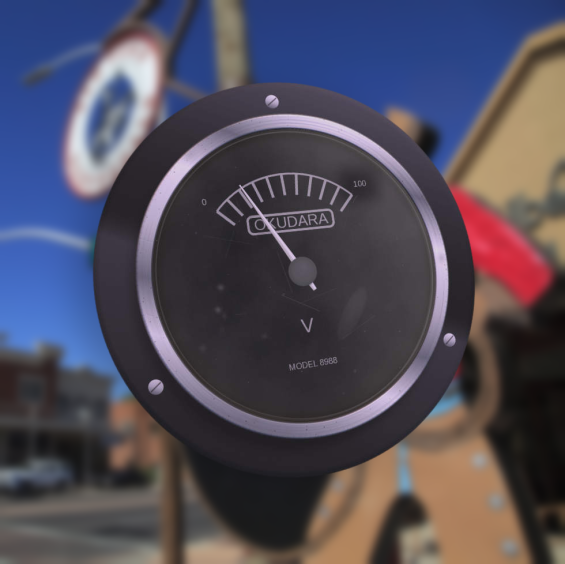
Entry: 20 V
